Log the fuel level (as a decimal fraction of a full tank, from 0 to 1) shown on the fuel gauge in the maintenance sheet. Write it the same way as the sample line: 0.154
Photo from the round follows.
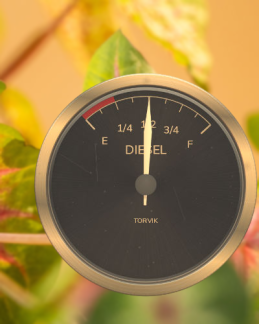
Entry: 0.5
